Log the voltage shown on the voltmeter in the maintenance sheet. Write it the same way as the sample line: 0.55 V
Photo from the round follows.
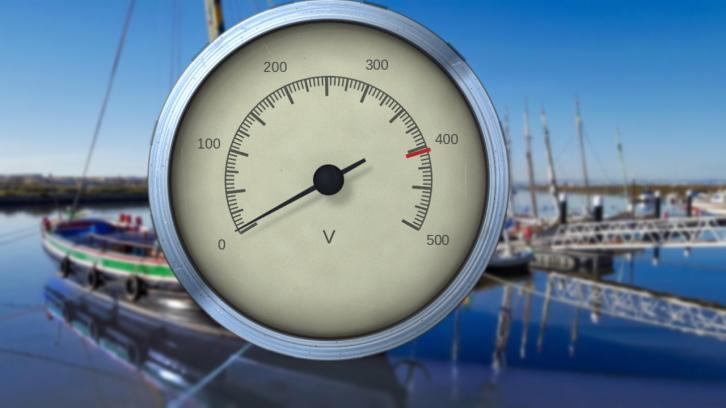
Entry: 5 V
